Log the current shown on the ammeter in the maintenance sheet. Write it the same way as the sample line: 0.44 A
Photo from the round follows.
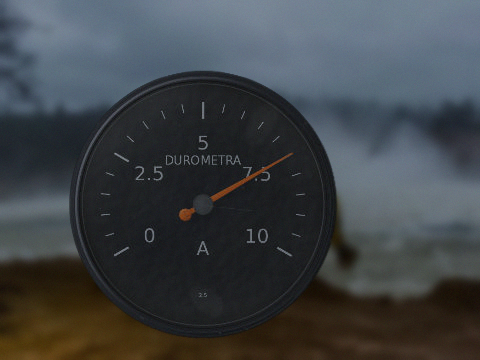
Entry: 7.5 A
